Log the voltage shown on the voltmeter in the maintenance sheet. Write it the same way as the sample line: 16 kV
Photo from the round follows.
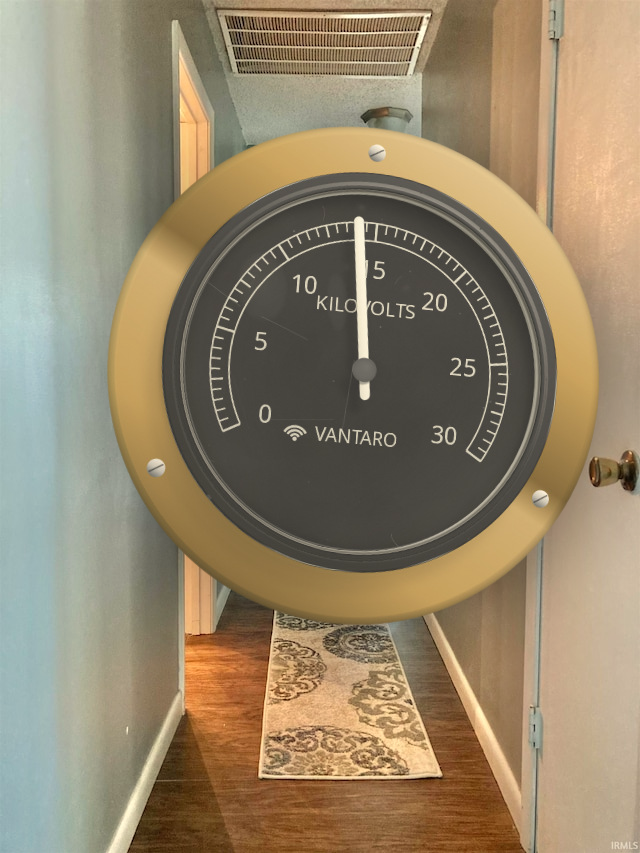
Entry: 14 kV
